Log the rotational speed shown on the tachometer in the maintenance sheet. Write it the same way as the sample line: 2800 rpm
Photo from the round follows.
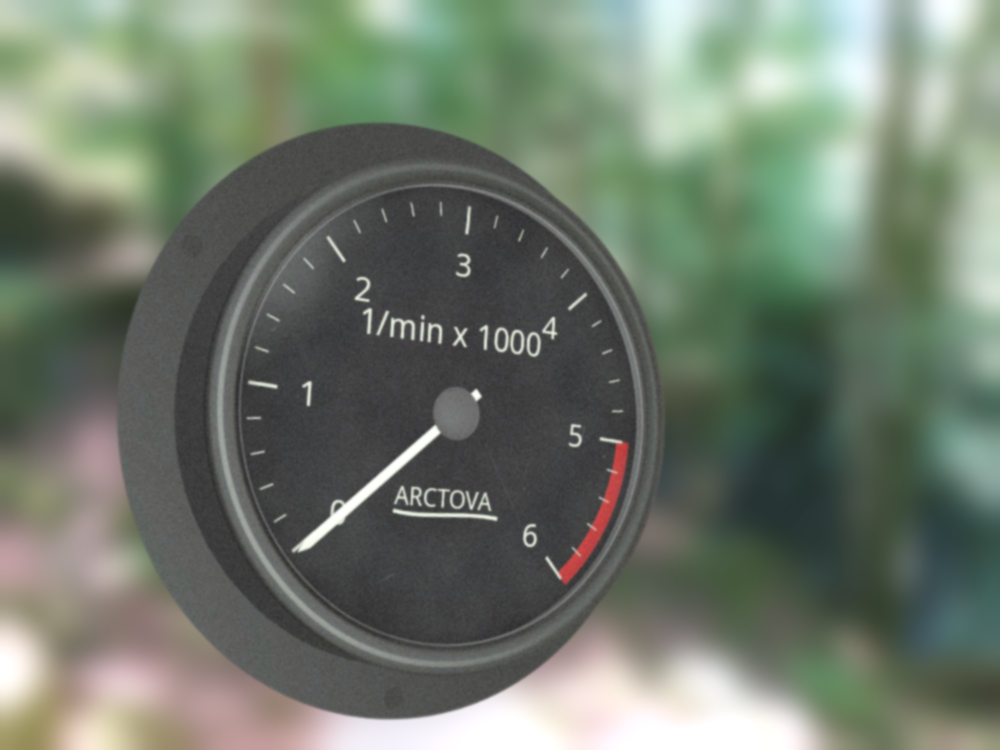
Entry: 0 rpm
